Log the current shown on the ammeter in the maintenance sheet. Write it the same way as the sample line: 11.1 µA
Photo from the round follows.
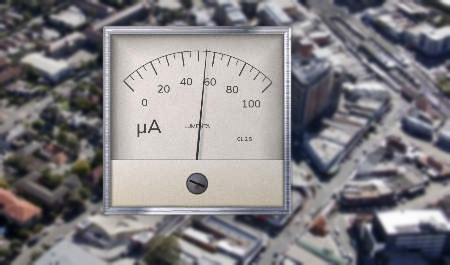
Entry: 55 µA
